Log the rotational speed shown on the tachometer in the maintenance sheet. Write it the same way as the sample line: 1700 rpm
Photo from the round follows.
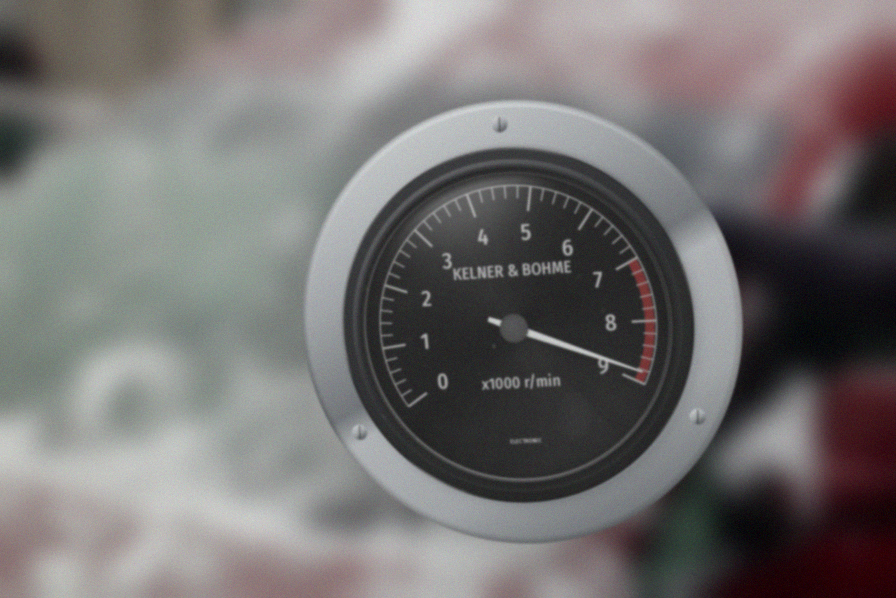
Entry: 8800 rpm
